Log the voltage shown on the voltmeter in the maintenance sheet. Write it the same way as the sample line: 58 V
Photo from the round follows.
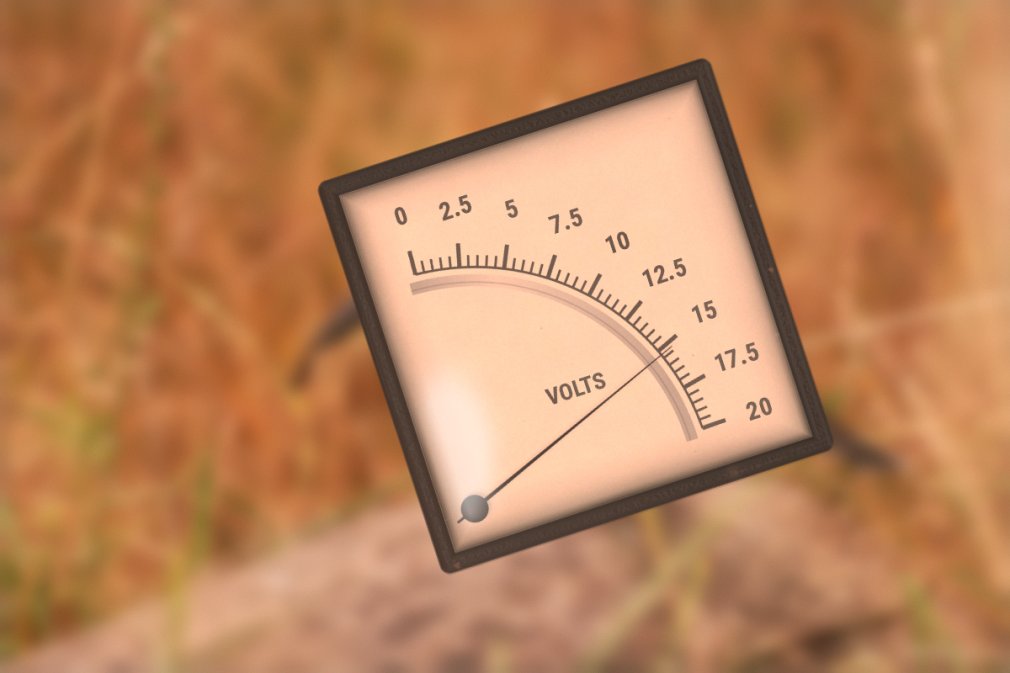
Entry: 15.25 V
